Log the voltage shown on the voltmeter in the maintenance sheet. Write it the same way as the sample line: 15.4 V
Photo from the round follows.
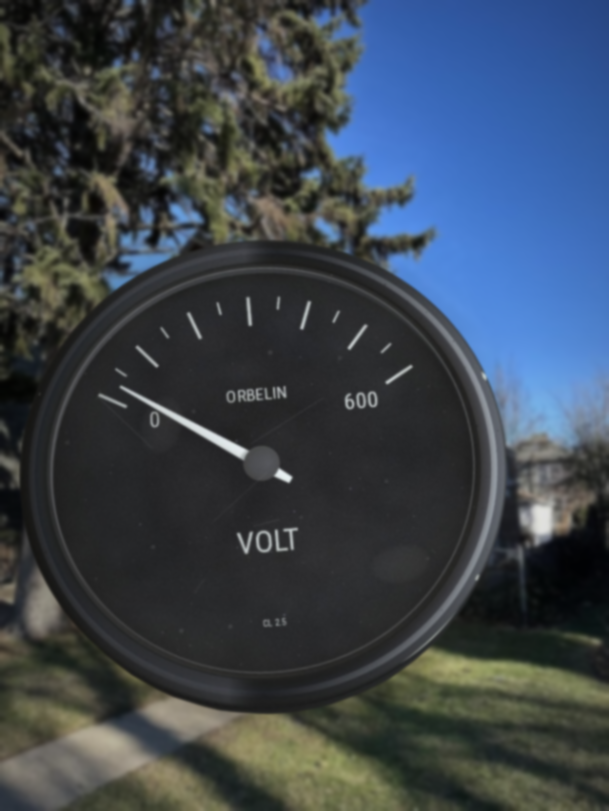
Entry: 25 V
